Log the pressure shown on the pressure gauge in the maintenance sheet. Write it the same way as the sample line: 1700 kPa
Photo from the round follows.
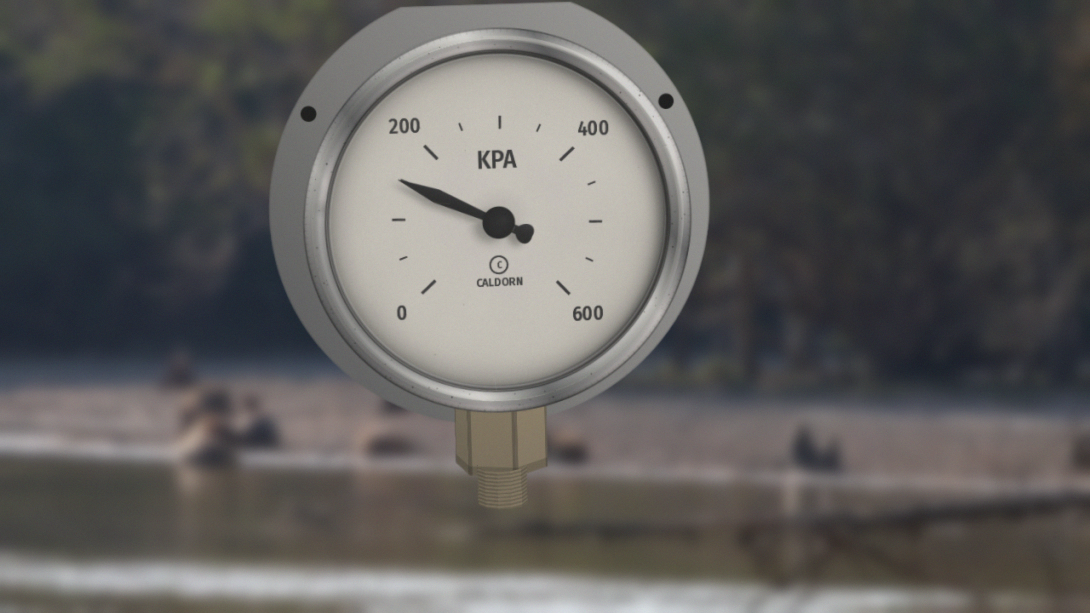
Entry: 150 kPa
